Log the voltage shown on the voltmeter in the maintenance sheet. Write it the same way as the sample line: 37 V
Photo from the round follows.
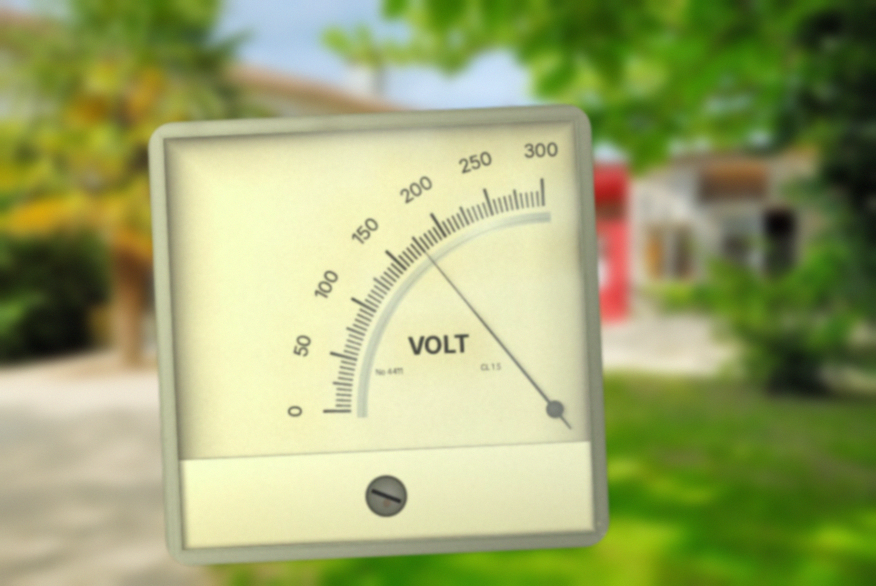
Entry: 175 V
